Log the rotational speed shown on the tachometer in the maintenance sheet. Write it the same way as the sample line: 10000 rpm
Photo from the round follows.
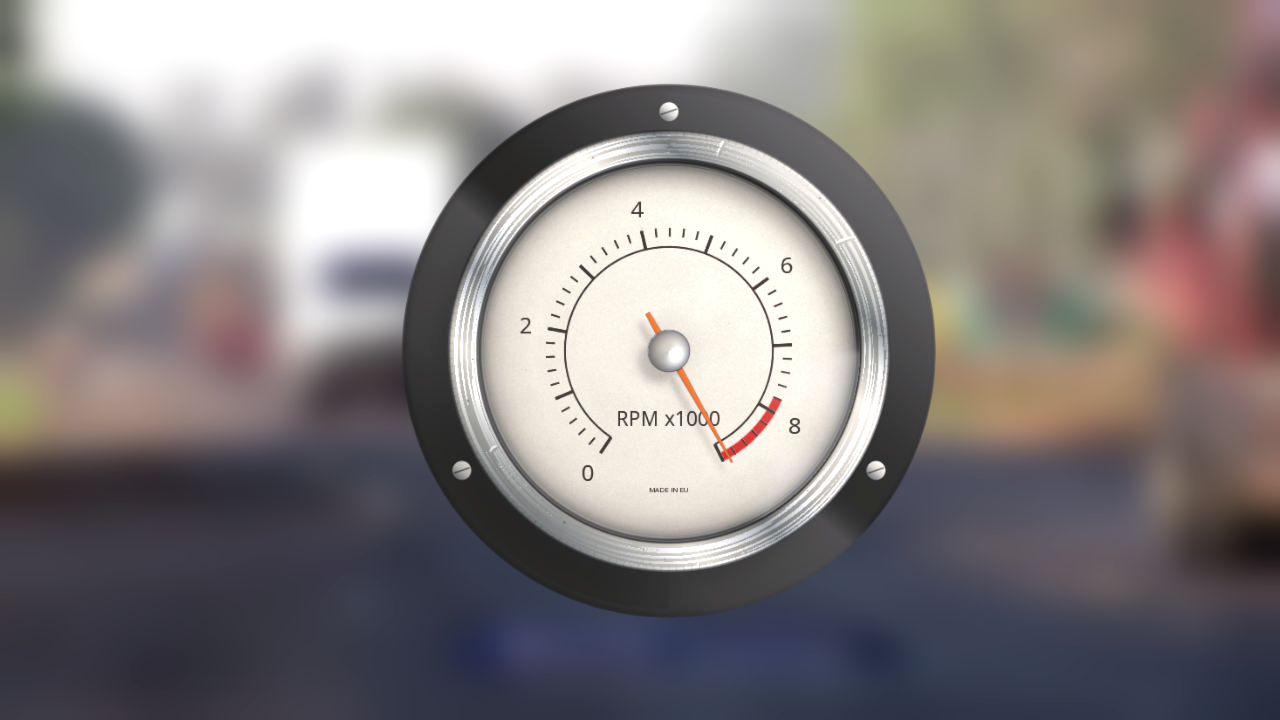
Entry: 8900 rpm
